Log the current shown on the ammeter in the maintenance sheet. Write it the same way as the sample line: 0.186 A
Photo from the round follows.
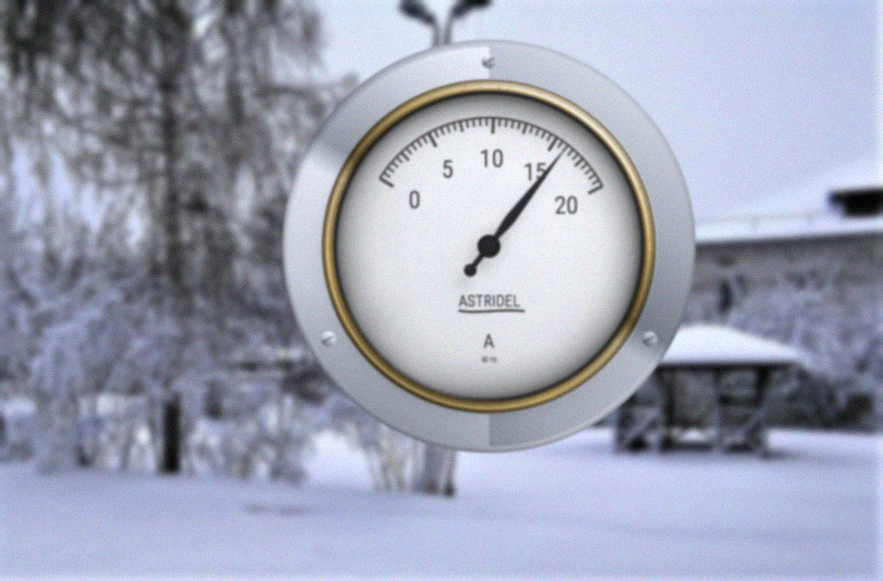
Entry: 16 A
